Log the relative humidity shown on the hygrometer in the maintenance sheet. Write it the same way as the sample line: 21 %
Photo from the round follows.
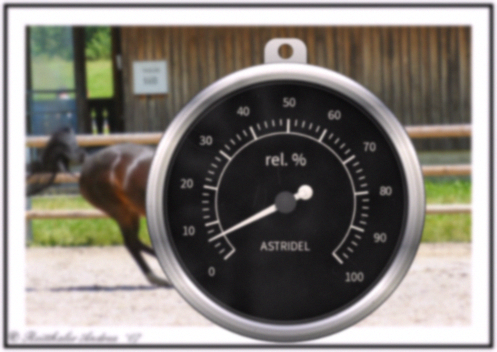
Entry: 6 %
